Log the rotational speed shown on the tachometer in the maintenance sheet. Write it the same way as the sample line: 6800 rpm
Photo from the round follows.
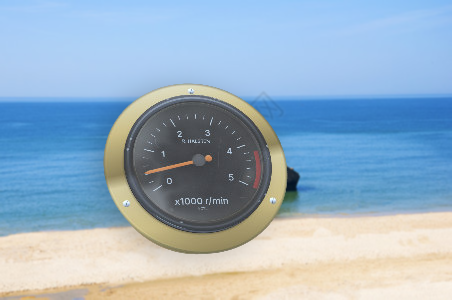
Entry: 400 rpm
